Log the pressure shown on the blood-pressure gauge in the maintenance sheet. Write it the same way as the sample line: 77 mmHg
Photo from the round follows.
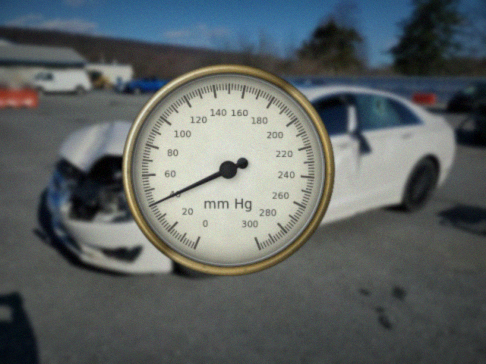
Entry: 40 mmHg
